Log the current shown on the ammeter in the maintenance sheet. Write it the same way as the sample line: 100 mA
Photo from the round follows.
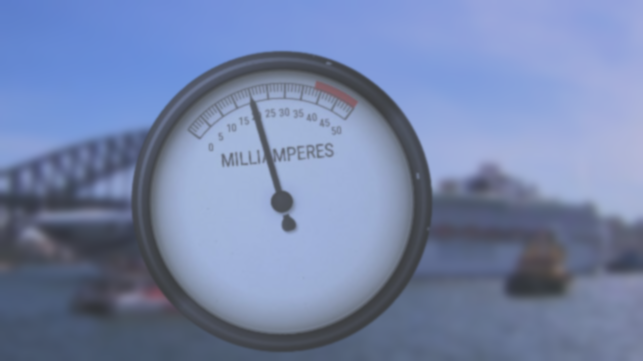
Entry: 20 mA
